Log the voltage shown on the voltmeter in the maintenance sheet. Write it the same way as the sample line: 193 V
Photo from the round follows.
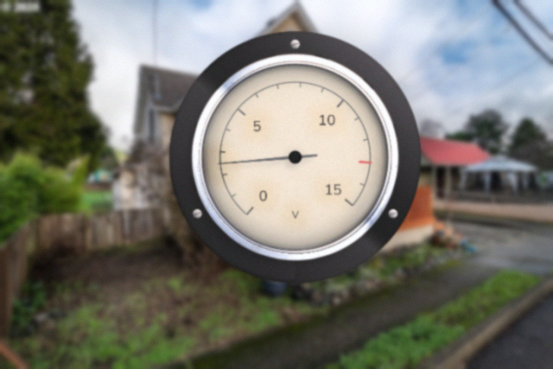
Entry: 2.5 V
